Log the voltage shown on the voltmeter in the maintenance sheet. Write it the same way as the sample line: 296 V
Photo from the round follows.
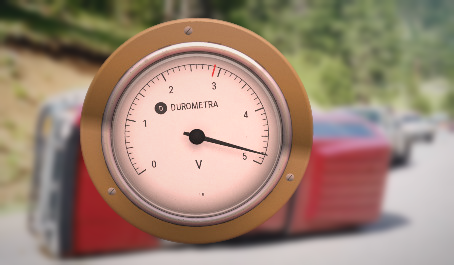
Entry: 4.8 V
